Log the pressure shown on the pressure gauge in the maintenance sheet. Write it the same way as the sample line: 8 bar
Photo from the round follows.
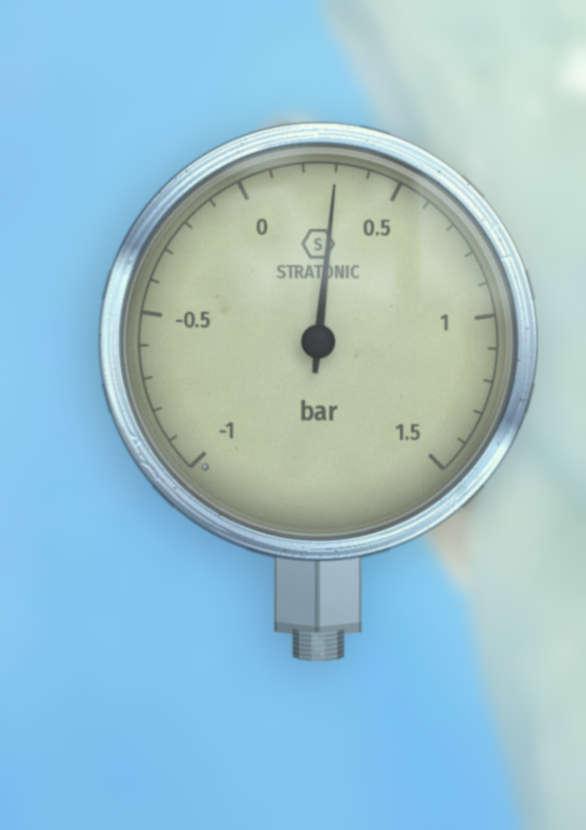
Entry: 0.3 bar
